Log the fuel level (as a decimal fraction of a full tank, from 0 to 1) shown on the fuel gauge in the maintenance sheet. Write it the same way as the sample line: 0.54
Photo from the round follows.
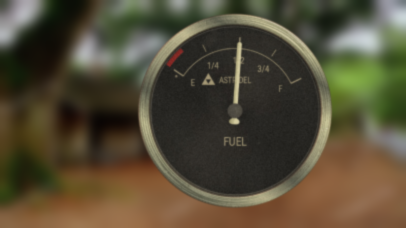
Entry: 0.5
